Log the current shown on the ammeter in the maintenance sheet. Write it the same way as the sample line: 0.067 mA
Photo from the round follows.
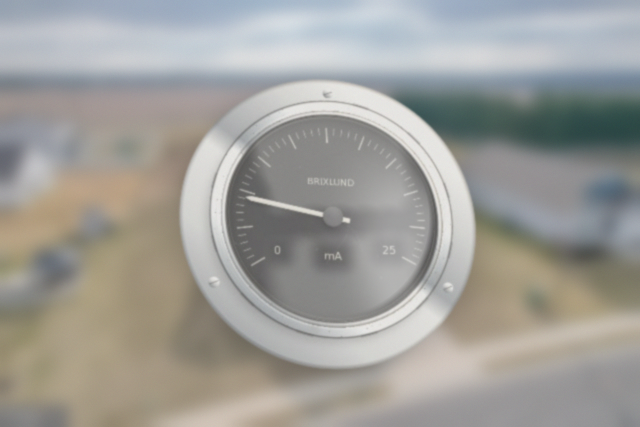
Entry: 4.5 mA
